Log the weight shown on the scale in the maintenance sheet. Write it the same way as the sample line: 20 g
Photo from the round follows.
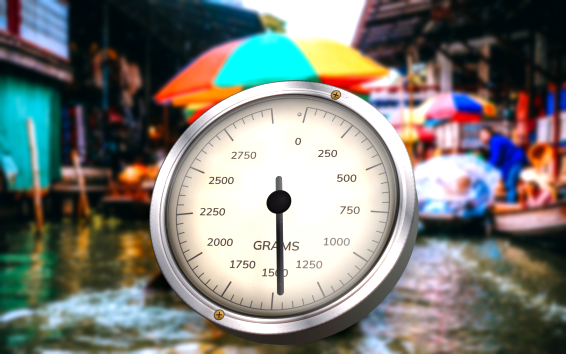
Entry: 1450 g
